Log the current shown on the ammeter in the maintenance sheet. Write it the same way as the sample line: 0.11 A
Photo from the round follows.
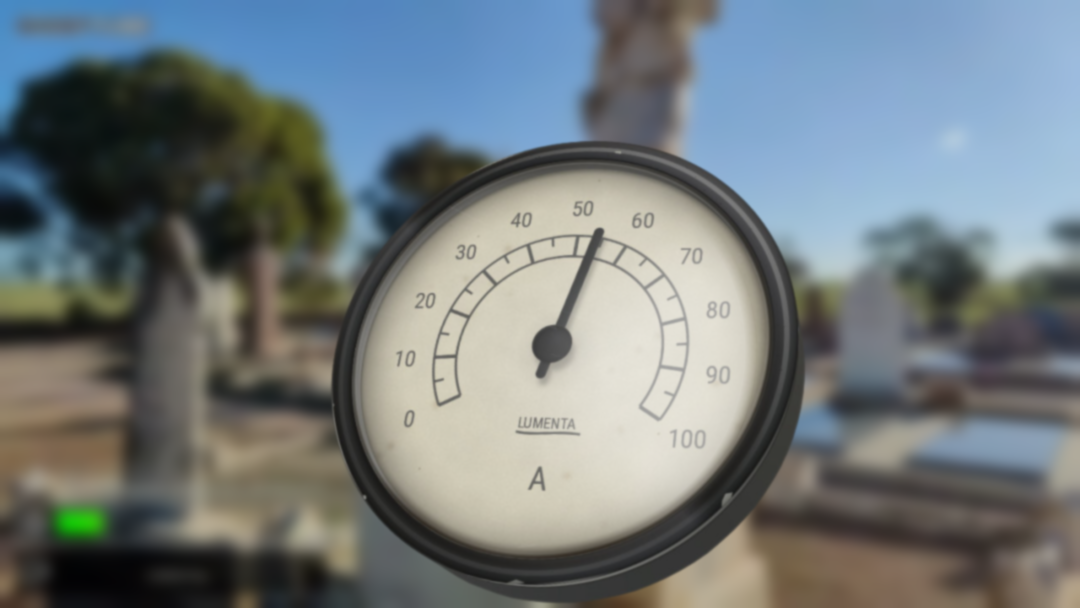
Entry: 55 A
